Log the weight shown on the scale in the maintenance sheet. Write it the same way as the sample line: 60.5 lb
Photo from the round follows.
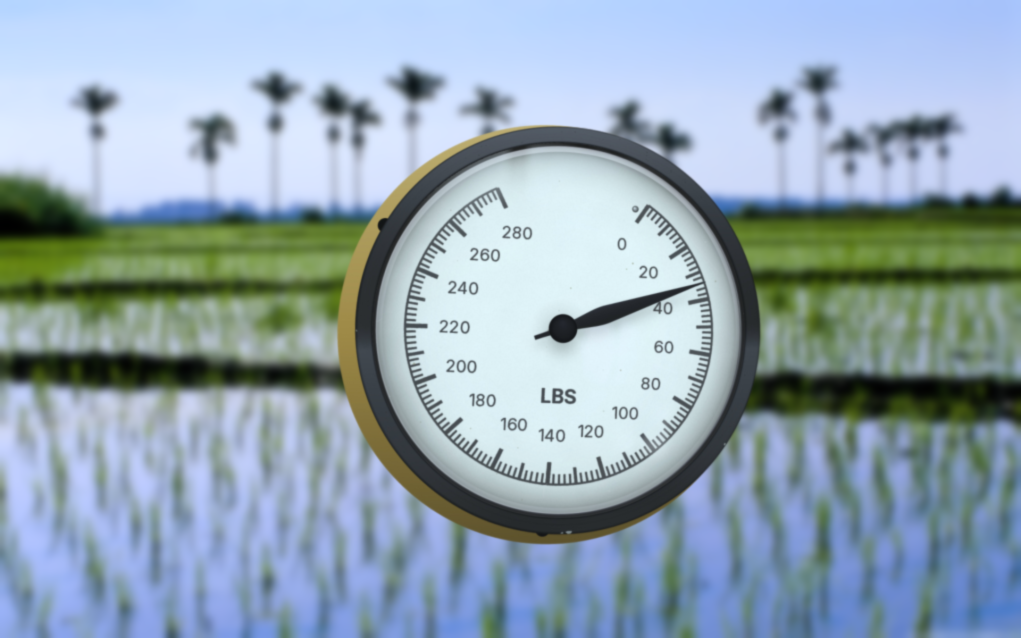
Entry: 34 lb
